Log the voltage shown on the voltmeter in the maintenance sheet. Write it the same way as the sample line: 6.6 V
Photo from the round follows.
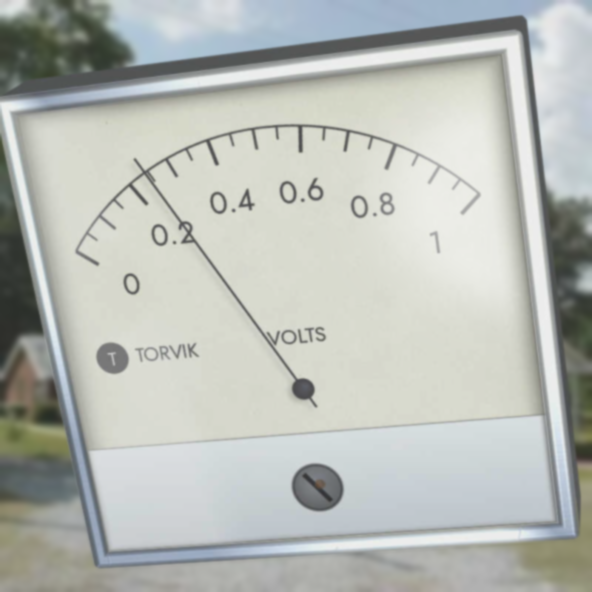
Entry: 0.25 V
